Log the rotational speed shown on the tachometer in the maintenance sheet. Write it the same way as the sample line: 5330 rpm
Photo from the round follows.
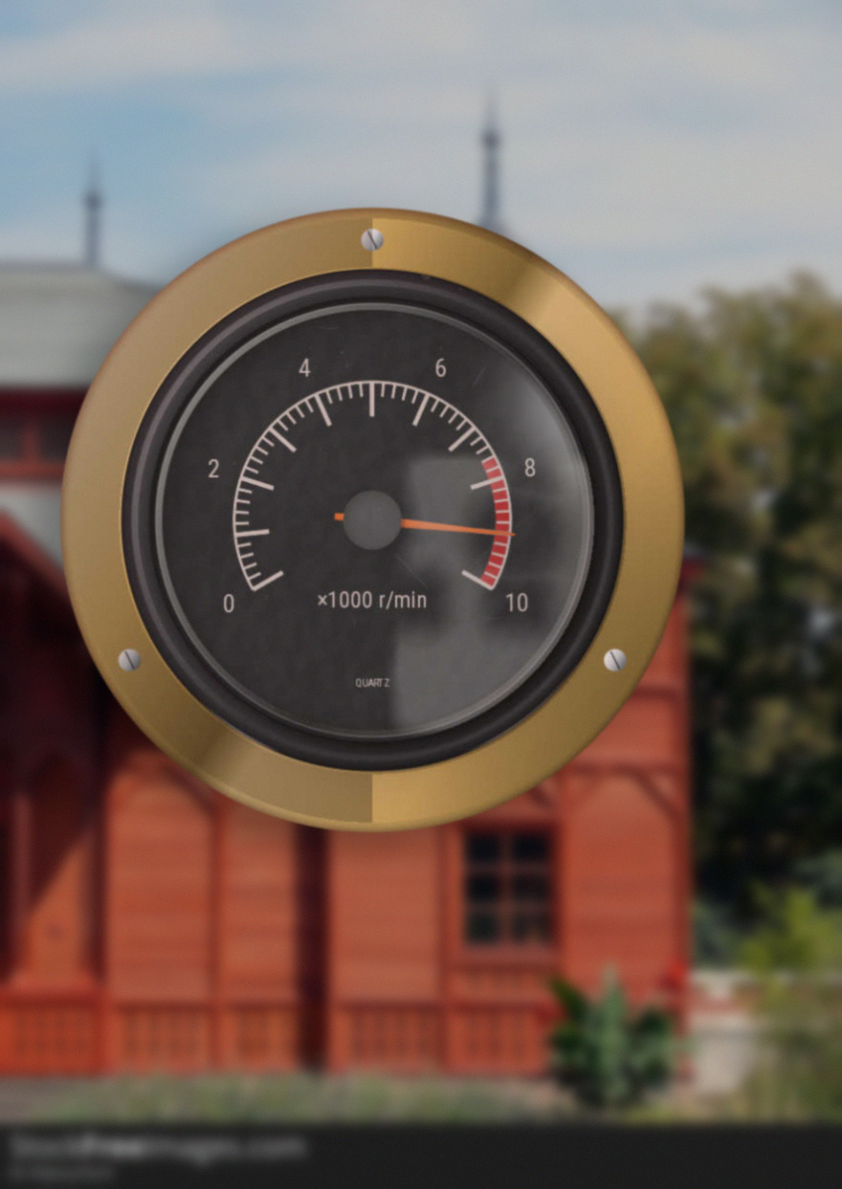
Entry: 9000 rpm
